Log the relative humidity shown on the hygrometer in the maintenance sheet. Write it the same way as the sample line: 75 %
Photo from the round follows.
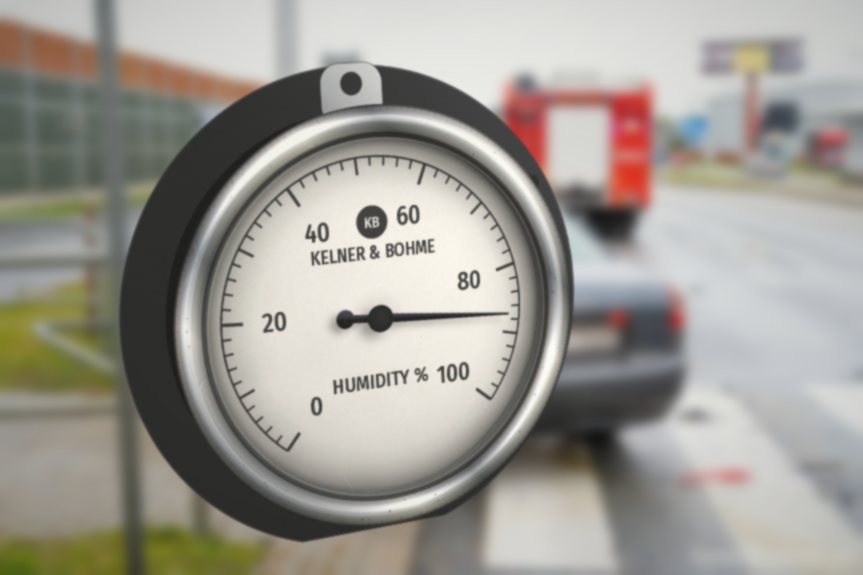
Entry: 87 %
